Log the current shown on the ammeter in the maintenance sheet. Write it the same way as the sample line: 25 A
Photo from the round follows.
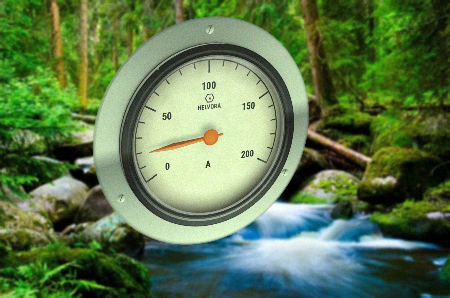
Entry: 20 A
